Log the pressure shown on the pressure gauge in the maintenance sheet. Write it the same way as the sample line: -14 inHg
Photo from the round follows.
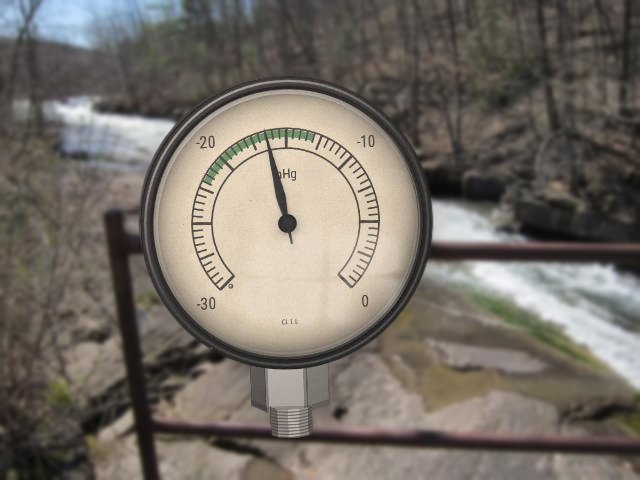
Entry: -16.5 inHg
